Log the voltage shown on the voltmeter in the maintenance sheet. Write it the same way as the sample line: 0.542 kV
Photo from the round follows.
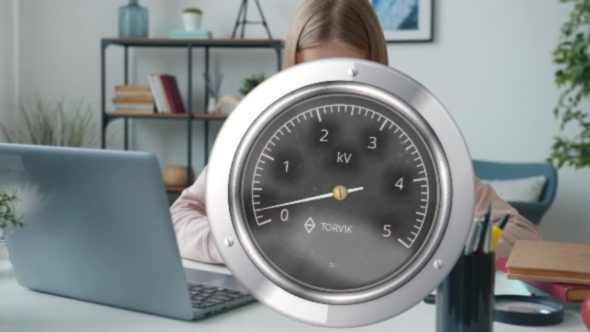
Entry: 0.2 kV
